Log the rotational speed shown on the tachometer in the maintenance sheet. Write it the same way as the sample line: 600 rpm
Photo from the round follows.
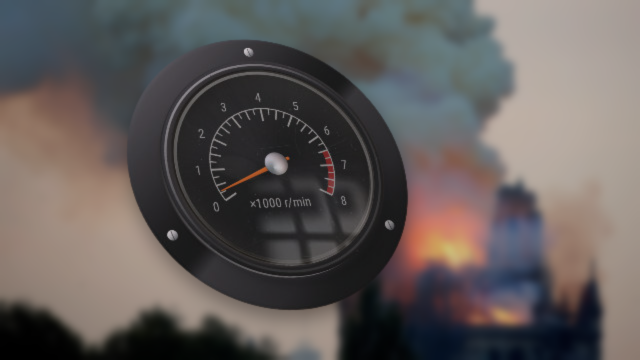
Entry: 250 rpm
